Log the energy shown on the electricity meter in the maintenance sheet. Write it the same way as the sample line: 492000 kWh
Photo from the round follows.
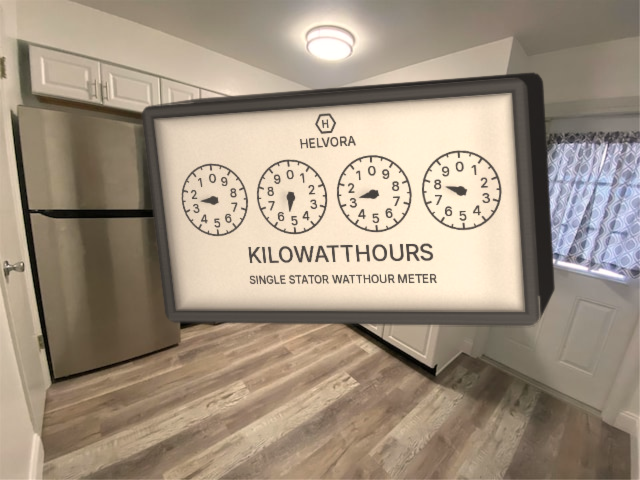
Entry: 2528 kWh
